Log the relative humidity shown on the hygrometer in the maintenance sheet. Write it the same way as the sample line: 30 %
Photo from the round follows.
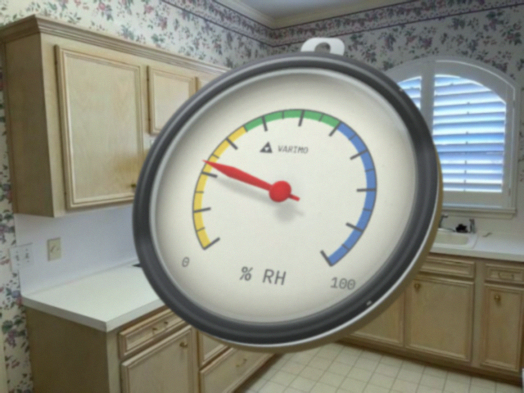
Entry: 22.5 %
